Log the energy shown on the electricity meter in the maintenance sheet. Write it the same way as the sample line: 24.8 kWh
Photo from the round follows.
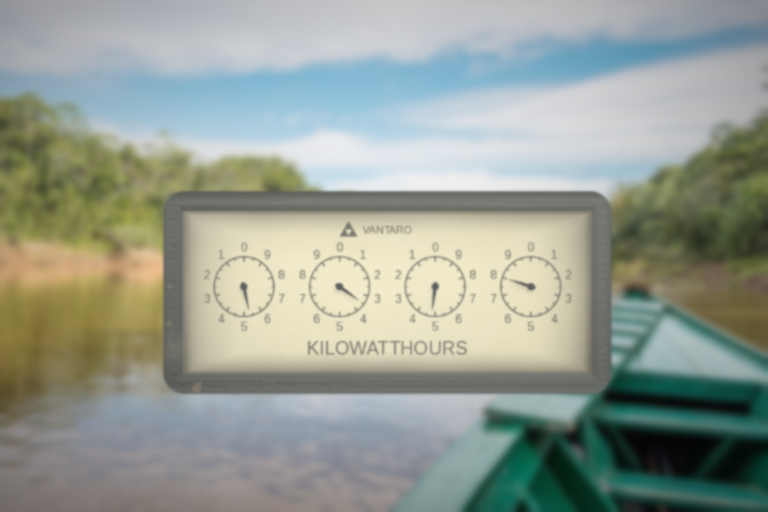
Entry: 5348 kWh
